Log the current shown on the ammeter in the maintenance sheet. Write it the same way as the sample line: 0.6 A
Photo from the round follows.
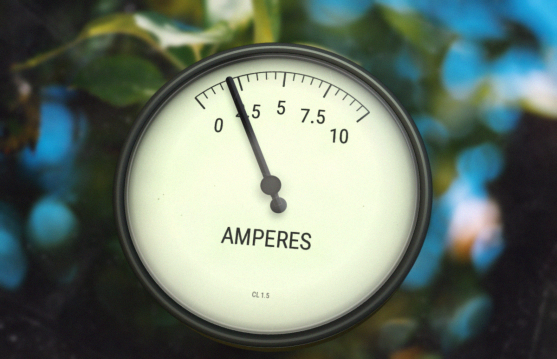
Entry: 2 A
